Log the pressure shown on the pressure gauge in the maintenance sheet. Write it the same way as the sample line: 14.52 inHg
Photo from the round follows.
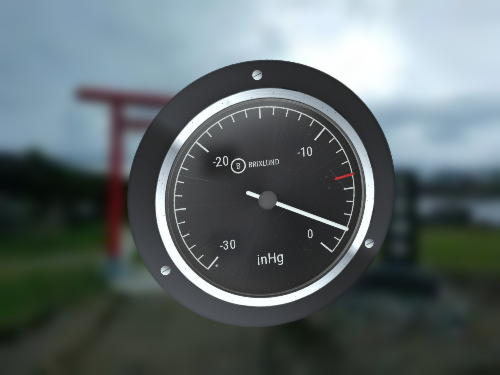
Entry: -2 inHg
